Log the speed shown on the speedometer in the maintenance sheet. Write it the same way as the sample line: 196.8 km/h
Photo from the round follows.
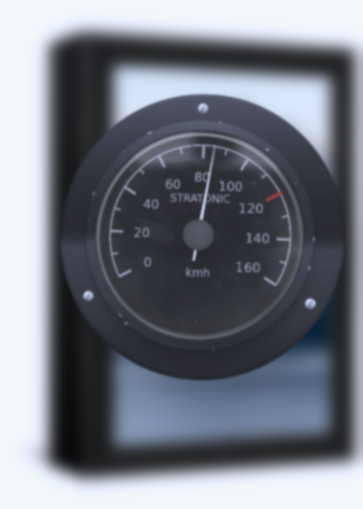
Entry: 85 km/h
